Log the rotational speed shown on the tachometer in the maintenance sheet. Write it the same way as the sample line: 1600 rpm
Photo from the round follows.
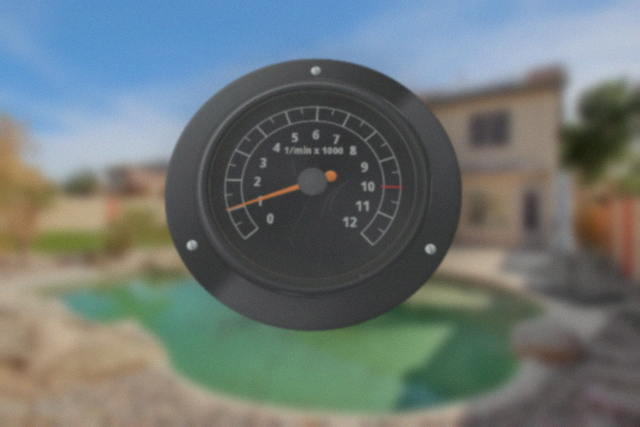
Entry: 1000 rpm
